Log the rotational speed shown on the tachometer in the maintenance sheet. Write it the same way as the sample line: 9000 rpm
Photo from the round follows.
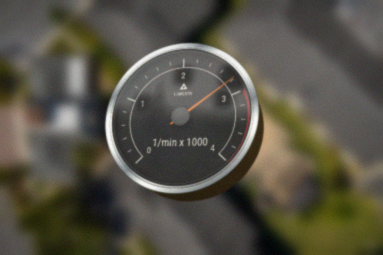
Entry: 2800 rpm
